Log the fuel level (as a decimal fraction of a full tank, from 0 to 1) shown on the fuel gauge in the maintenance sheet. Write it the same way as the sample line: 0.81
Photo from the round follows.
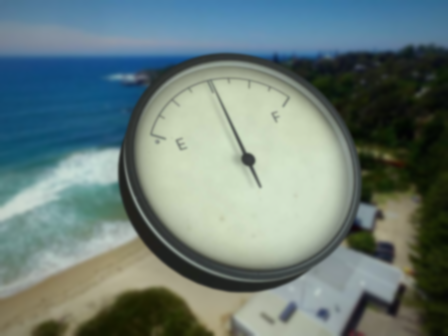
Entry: 0.5
